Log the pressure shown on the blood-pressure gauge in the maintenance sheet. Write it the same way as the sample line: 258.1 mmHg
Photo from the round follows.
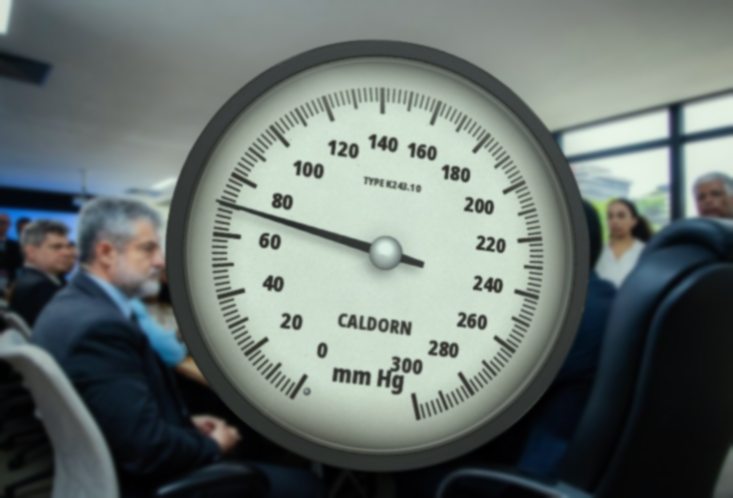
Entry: 70 mmHg
